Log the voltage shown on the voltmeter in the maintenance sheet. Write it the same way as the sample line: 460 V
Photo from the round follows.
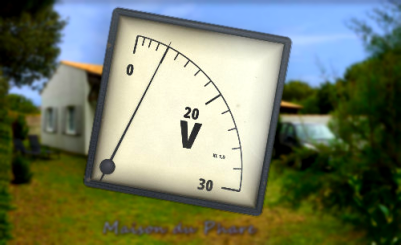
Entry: 10 V
